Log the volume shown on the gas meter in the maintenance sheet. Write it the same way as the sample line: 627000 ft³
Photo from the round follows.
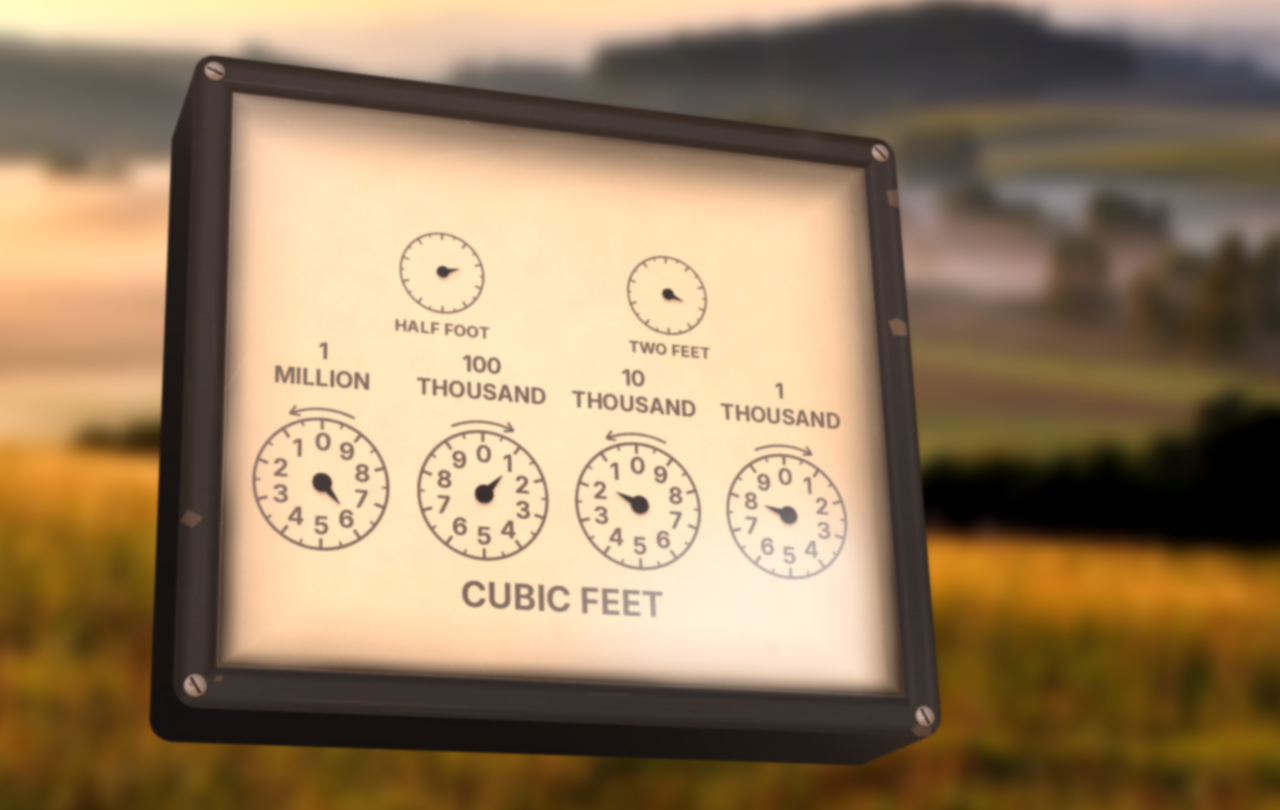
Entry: 611800 ft³
